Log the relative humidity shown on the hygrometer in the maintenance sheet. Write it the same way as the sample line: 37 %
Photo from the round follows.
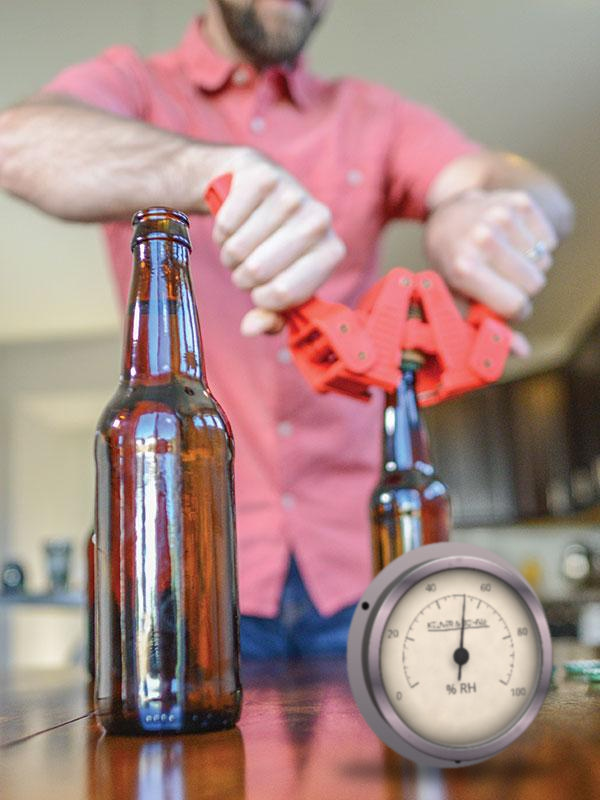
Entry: 52 %
